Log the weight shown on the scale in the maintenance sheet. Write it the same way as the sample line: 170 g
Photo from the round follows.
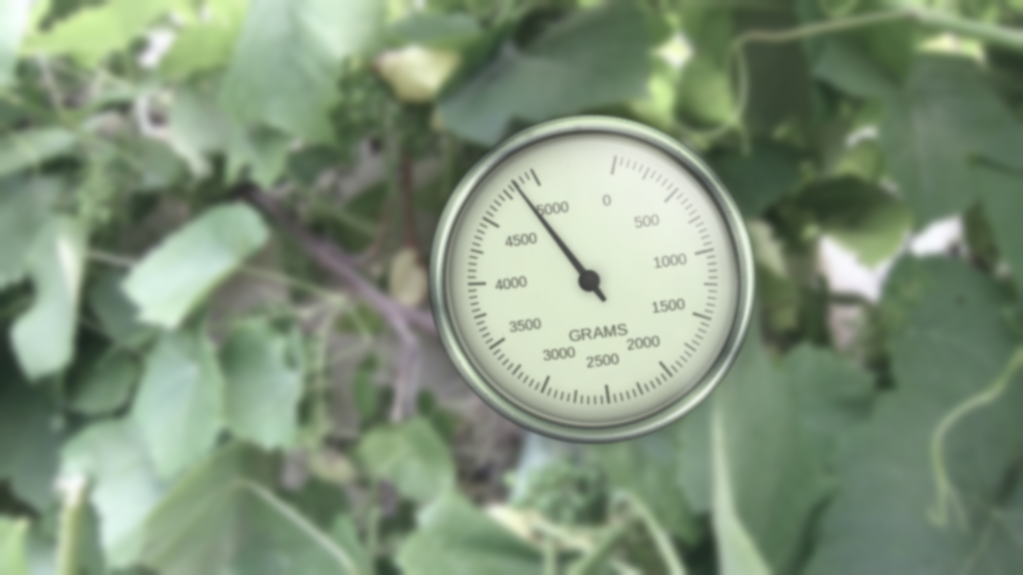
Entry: 4850 g
